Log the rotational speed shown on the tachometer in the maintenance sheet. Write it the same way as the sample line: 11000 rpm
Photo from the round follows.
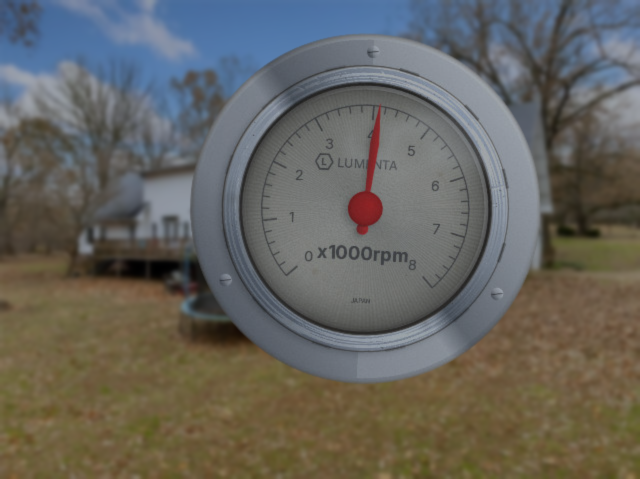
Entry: 4100 rpm
